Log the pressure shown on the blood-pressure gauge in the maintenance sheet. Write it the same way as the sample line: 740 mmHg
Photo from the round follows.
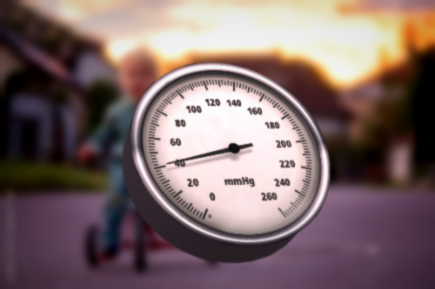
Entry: 40 mmHg
